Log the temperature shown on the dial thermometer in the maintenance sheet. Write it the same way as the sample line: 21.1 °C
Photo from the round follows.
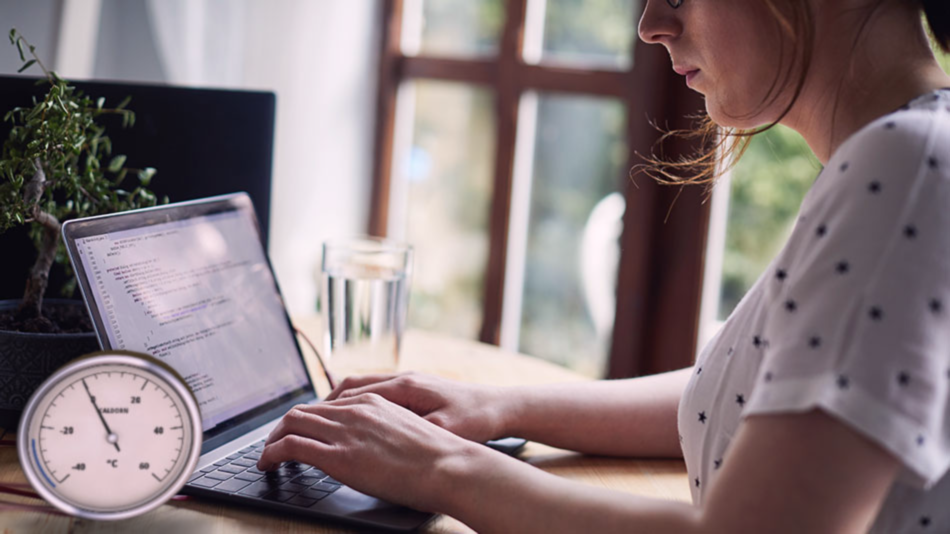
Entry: 0 °C
